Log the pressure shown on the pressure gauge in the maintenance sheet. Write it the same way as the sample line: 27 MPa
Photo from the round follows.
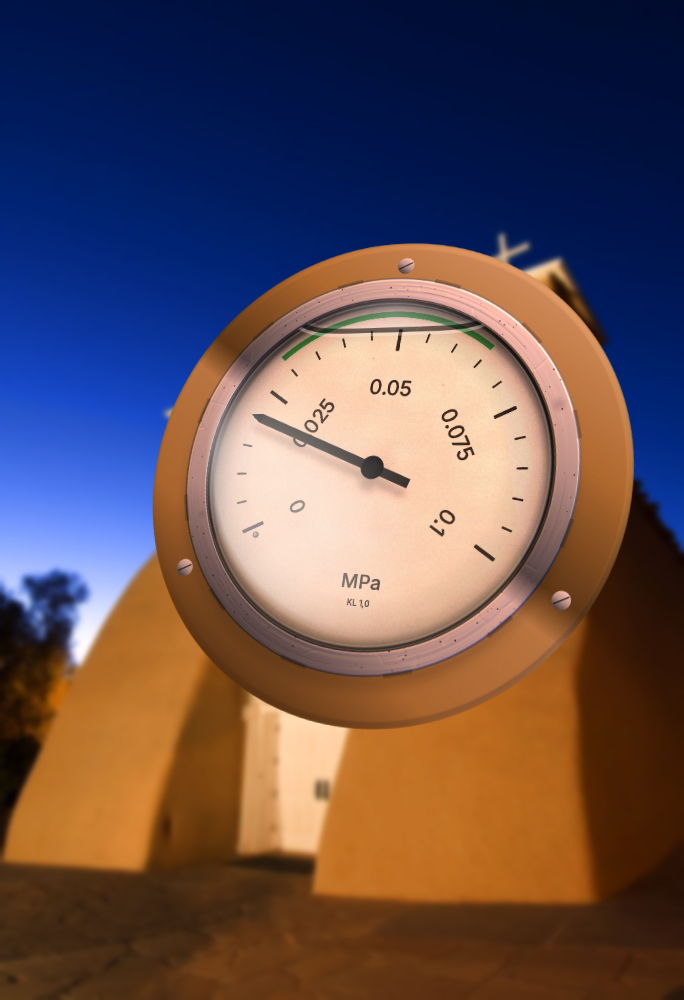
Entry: 0.02 MPa
